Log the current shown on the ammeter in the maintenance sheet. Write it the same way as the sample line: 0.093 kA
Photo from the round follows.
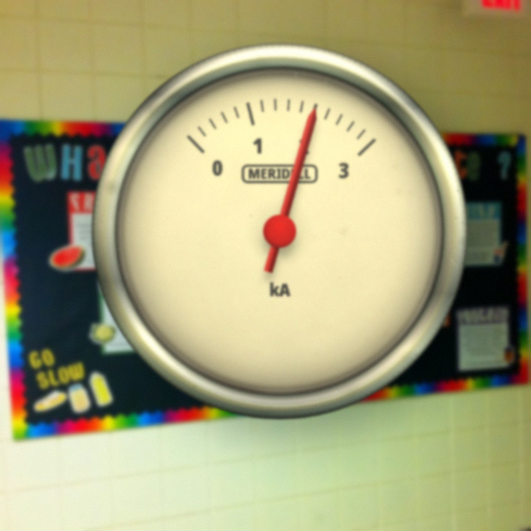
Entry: 2 kA
